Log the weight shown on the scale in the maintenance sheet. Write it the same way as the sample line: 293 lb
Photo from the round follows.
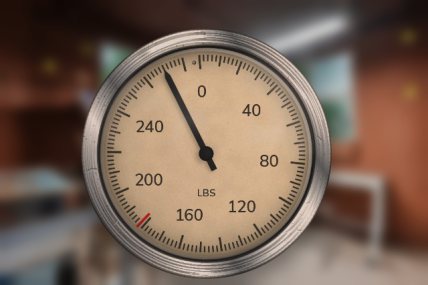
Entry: 270 lb
